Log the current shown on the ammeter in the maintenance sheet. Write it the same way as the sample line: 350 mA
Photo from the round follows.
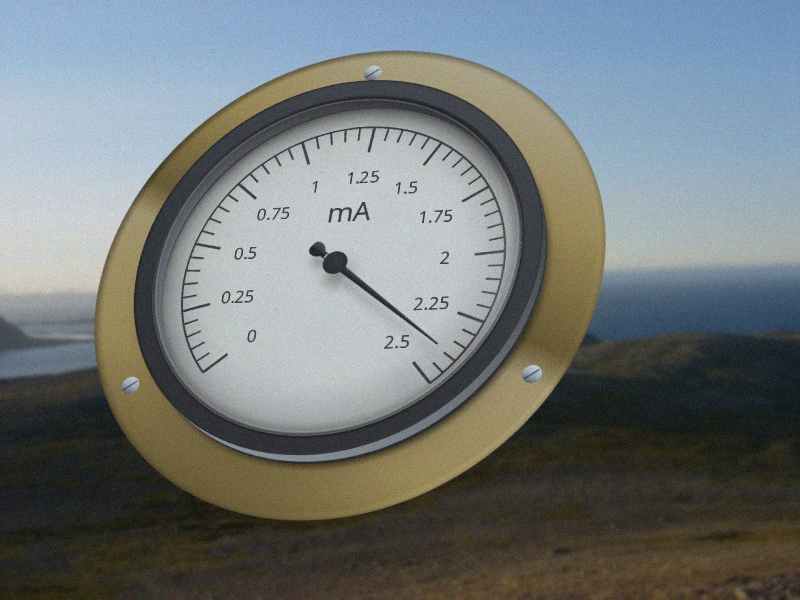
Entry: 2.4 mA
